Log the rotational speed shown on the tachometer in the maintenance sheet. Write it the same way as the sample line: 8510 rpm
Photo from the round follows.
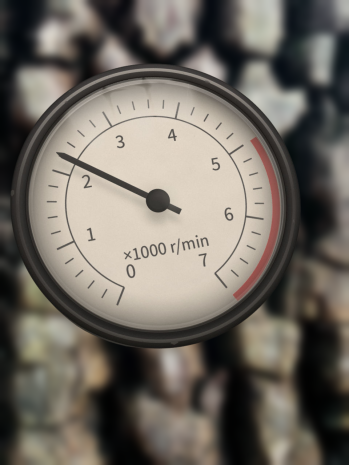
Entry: 2200 rpm
